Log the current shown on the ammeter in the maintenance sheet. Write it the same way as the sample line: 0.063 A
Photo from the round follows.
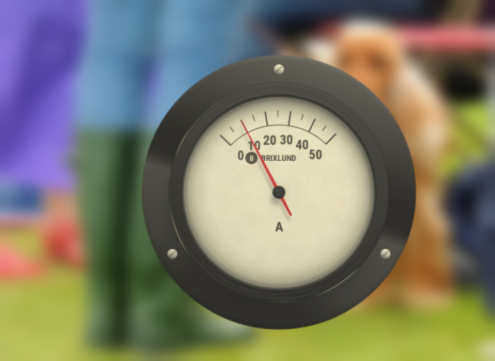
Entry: 10 A
